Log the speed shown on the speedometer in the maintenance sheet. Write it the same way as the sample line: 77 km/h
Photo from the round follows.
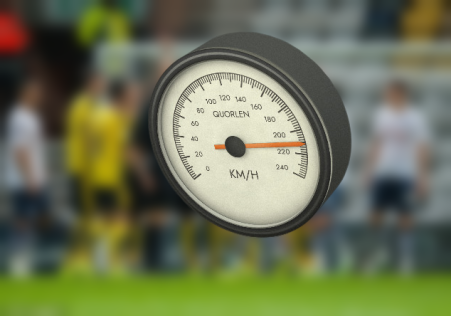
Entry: 210 km/h
